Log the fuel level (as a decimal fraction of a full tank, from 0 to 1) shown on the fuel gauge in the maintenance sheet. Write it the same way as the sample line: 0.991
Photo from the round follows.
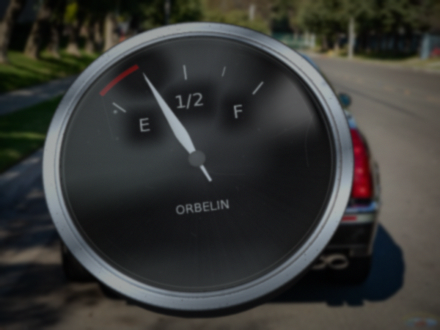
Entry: 0.25
